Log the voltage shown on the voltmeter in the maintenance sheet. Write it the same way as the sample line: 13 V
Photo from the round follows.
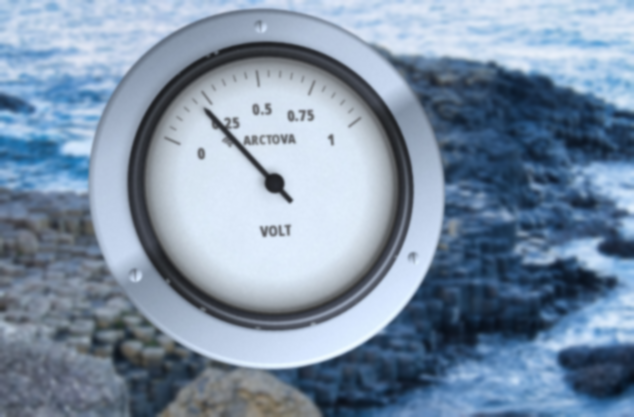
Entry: 0.2 V
